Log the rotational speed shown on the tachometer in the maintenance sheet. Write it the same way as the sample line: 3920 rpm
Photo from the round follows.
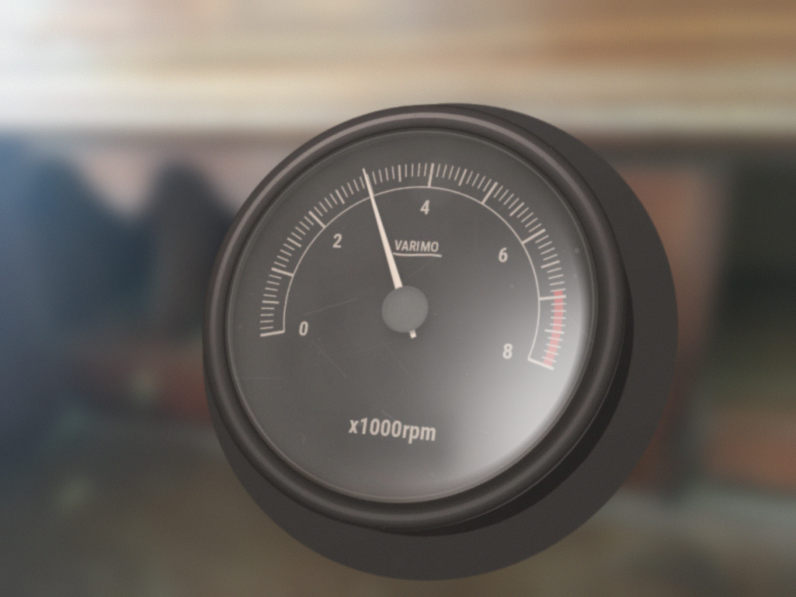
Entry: 3000 rpm
